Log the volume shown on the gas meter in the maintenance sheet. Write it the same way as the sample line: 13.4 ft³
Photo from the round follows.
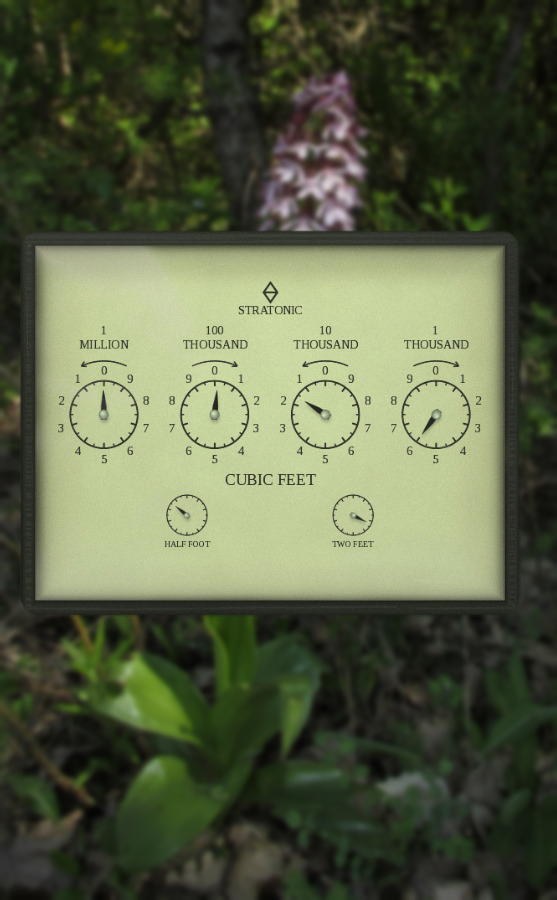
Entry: 1600 ft³
